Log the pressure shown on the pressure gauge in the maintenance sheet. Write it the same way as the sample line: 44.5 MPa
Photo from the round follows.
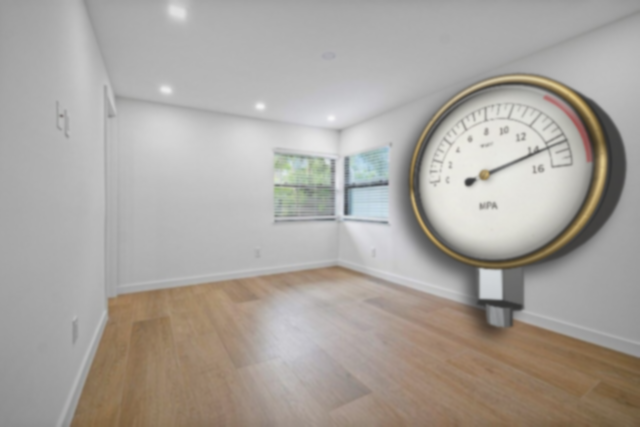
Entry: 14.5 MPa
